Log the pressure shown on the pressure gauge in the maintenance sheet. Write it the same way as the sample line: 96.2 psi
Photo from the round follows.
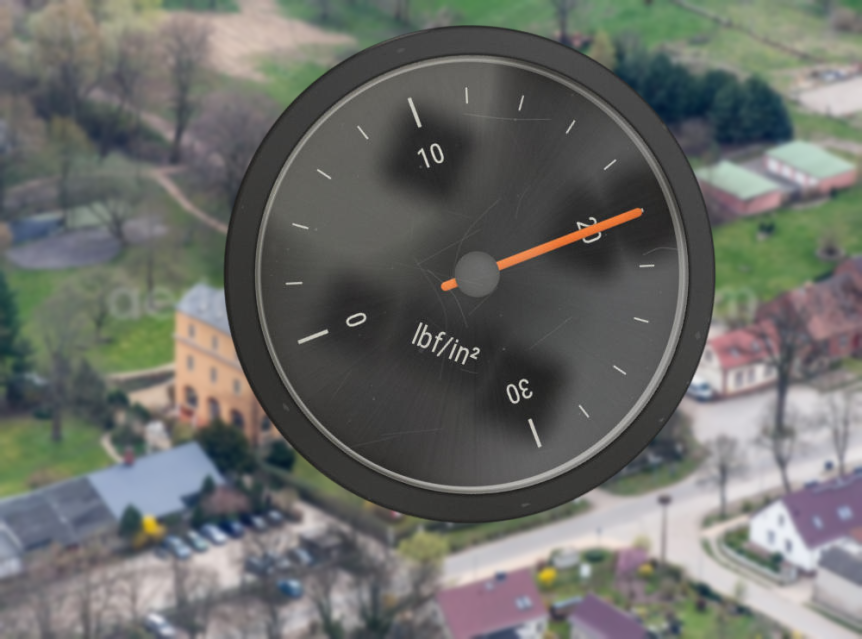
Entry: 20 psi
